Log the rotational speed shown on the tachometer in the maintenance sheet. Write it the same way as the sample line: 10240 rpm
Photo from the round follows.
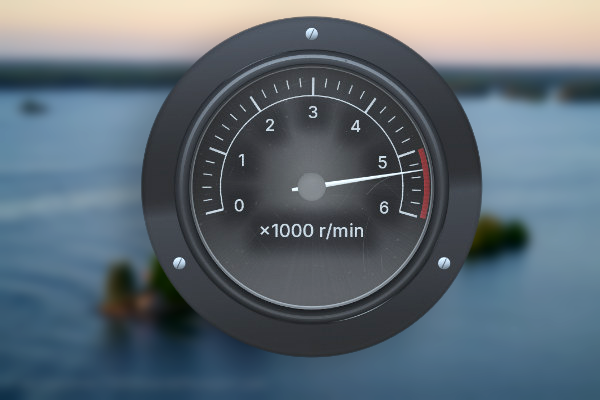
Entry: 5300 rpm
